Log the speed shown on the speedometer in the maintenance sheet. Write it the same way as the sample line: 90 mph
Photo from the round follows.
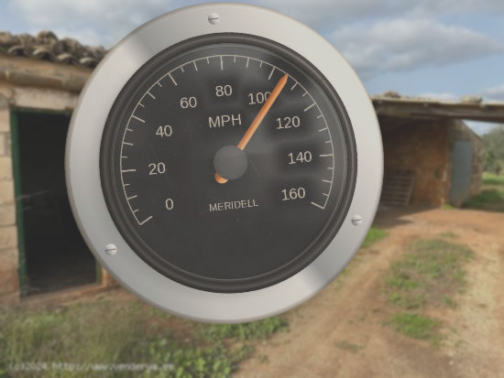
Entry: 105 mph
